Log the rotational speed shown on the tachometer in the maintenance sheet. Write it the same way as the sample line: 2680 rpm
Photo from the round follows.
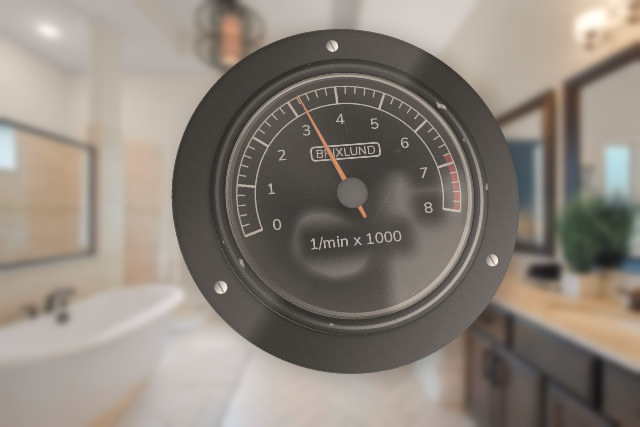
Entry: 3200 rpm
